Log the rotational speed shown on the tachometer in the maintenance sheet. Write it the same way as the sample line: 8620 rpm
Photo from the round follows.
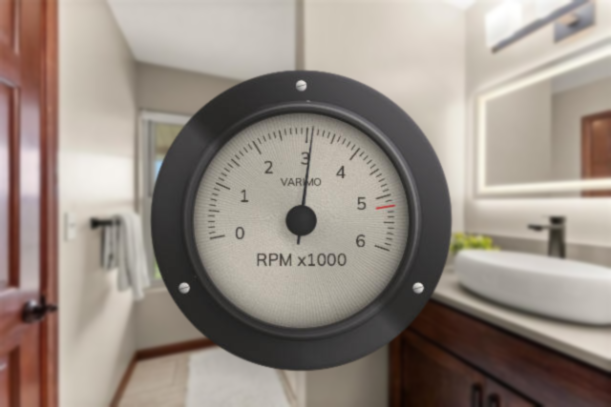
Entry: 3100 rpm
